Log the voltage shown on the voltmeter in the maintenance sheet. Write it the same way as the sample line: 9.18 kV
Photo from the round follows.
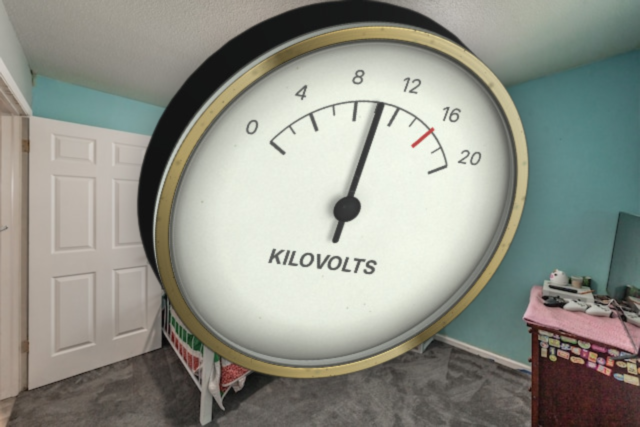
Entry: 10 kV
